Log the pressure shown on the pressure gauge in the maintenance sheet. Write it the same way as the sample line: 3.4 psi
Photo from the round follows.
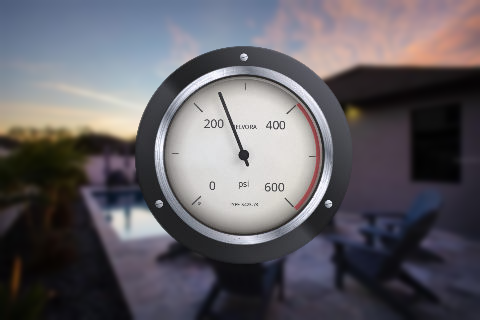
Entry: 250 psi
